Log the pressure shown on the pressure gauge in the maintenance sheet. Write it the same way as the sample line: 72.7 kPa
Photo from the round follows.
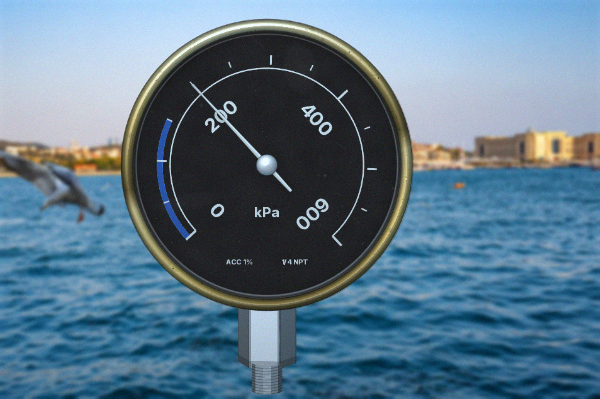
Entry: 200 kPa
